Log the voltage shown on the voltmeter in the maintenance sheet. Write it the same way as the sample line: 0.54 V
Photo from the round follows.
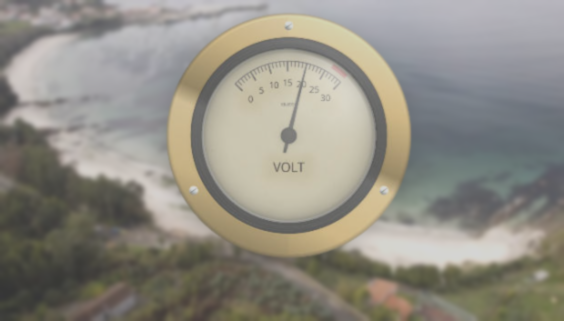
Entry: 20 V
